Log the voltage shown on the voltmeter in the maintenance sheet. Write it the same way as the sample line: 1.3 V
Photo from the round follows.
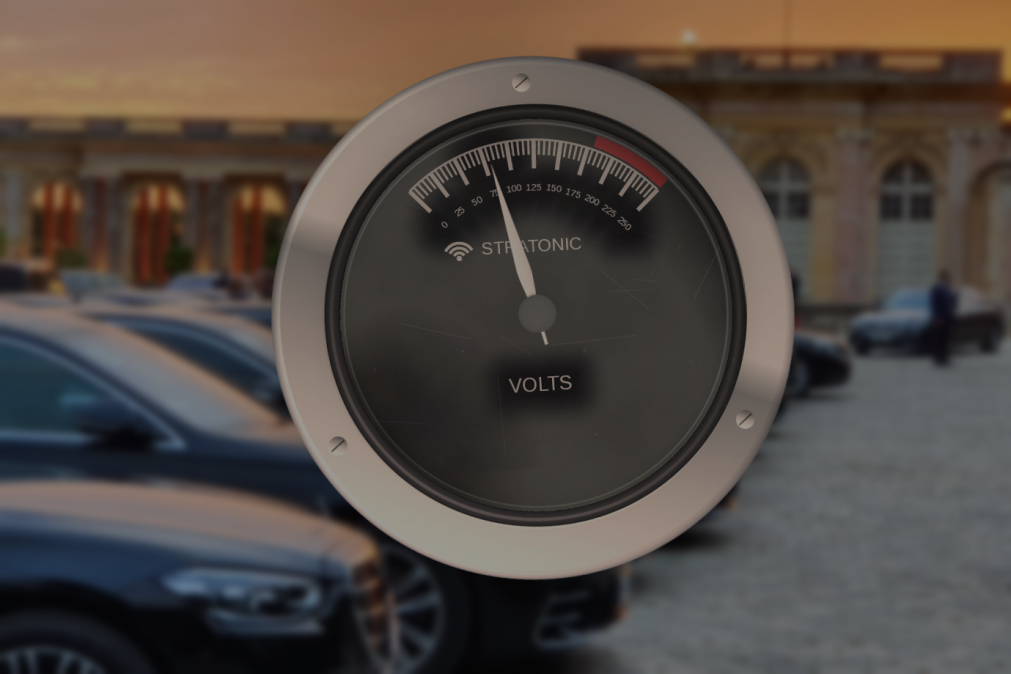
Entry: 80 V
